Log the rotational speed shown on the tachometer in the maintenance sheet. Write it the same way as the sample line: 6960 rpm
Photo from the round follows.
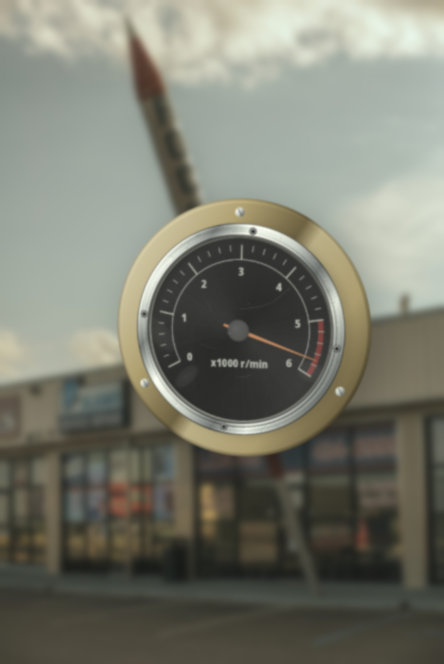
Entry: 5700 rpm
